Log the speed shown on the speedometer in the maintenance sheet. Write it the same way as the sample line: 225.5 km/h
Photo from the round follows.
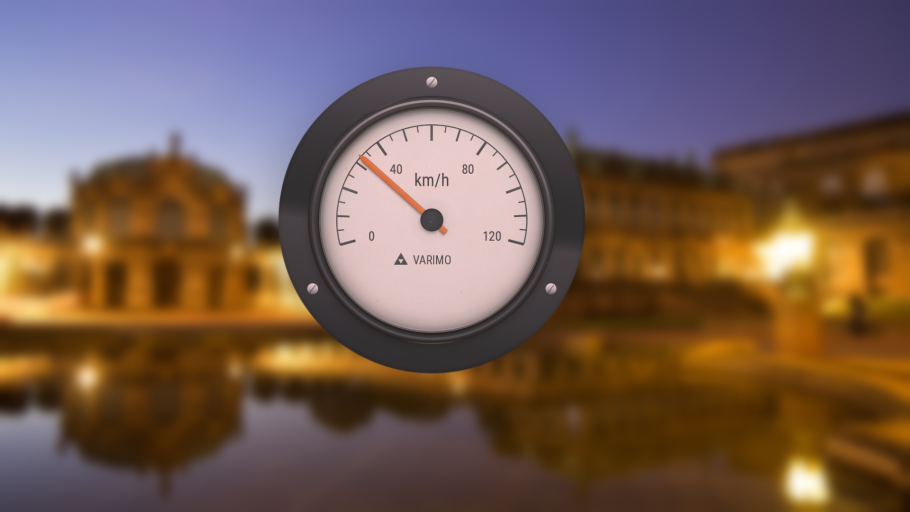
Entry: 32.5 km/h
